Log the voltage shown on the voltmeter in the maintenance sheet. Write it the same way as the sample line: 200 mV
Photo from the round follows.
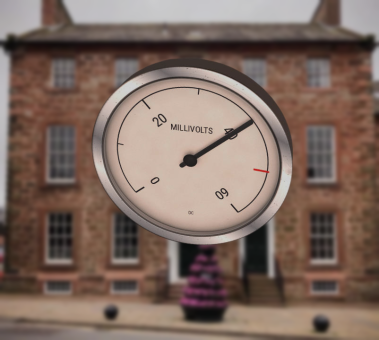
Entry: 40 mV
